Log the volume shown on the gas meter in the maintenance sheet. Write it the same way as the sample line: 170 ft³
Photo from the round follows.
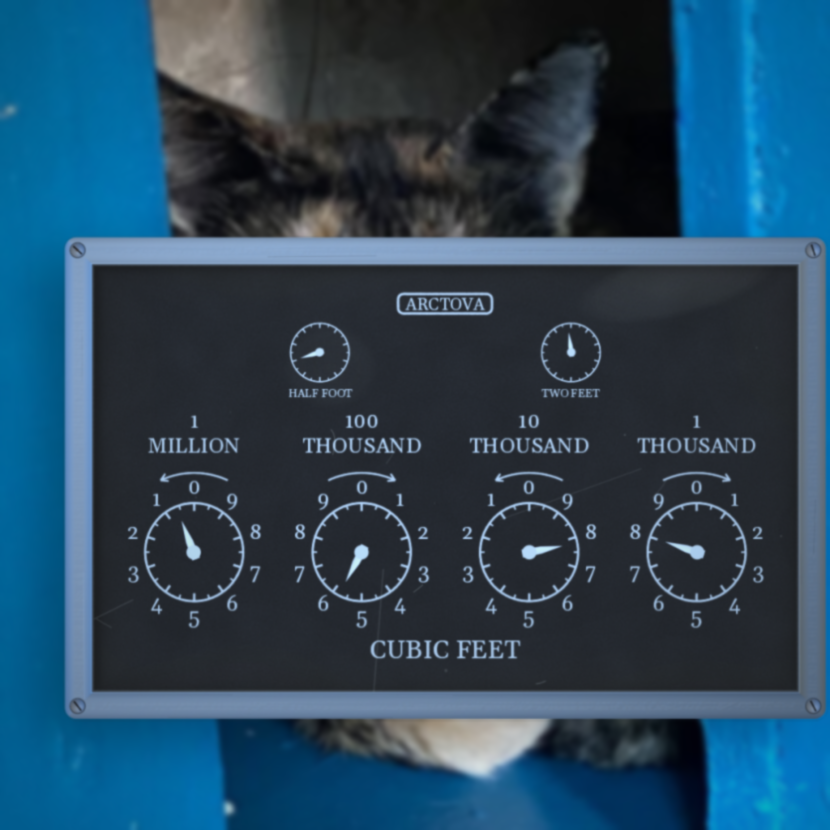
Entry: 57800 ft³
